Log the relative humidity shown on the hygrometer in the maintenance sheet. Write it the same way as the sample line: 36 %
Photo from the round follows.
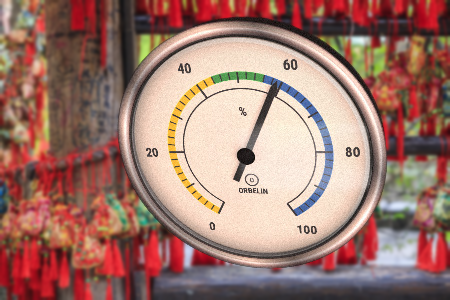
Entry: 59 %
